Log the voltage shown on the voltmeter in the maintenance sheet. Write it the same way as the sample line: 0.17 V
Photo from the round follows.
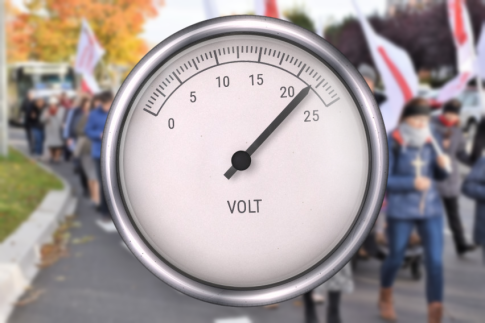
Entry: 22 V
